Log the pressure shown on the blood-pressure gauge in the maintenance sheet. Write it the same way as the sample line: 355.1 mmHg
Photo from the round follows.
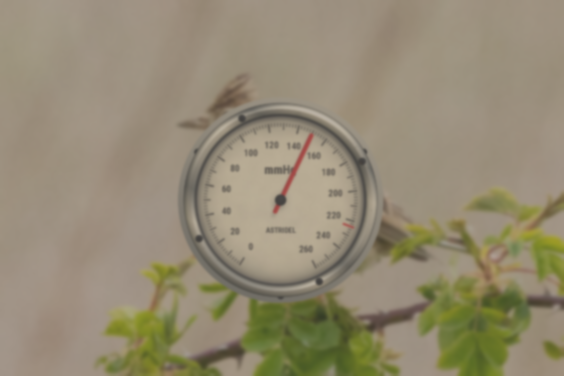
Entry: 150 mmHg
